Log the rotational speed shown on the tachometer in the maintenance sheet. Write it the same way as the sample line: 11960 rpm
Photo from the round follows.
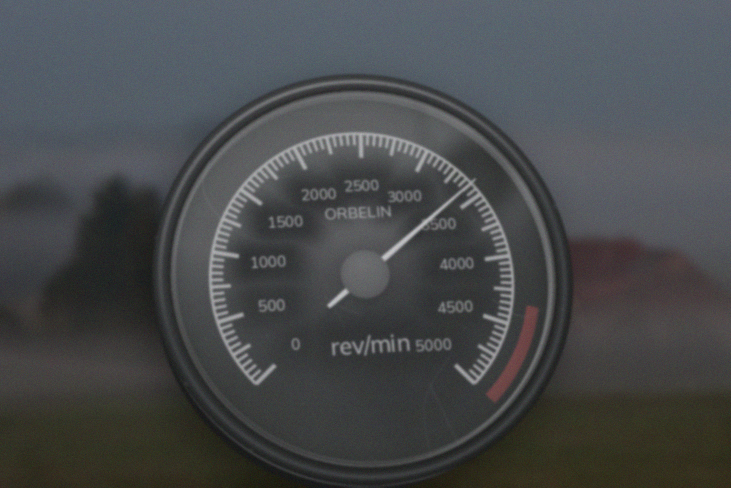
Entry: 3400 rpm
